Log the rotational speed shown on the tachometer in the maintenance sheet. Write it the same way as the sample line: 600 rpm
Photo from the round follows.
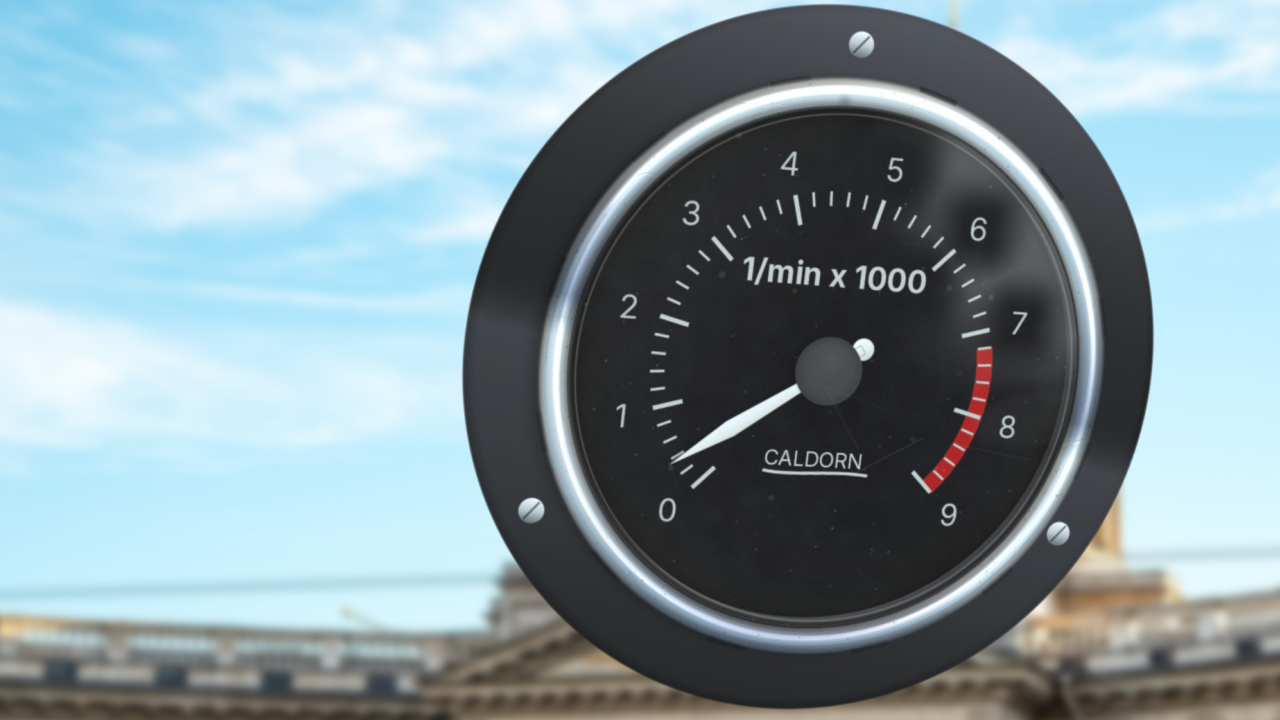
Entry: 400 rpm
